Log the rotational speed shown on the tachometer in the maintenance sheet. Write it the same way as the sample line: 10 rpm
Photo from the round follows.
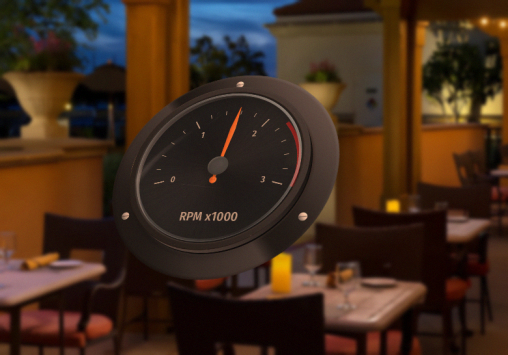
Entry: 1600 rpm
